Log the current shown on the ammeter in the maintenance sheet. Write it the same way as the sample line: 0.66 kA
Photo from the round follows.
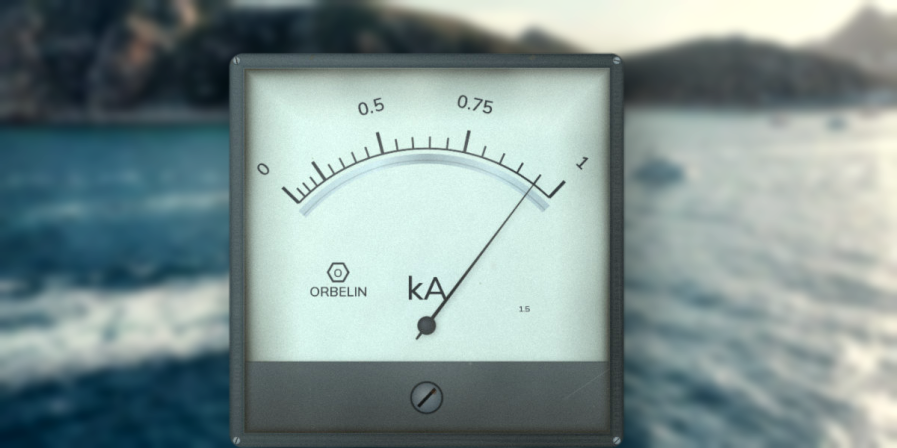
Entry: 0.95 kA
